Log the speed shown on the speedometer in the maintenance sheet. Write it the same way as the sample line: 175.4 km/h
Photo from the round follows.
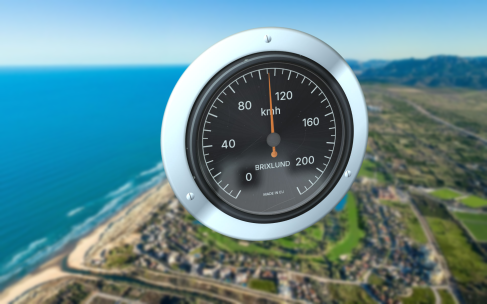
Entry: 105 km/h
